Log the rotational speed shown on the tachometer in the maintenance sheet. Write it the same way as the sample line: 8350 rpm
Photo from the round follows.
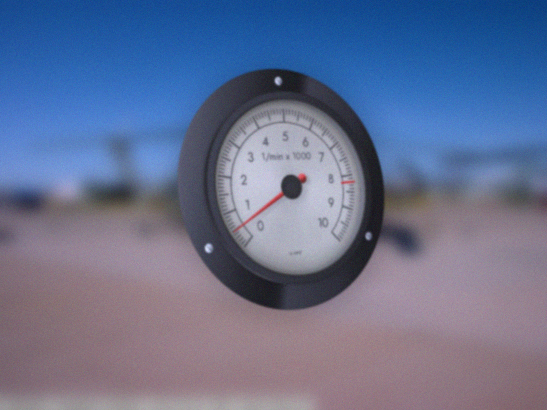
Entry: 500 rpm
